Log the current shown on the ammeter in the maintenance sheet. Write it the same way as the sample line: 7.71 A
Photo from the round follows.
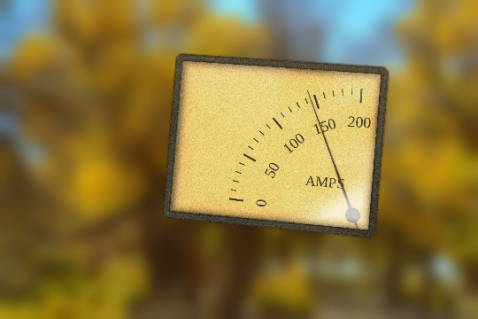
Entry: 145 A
